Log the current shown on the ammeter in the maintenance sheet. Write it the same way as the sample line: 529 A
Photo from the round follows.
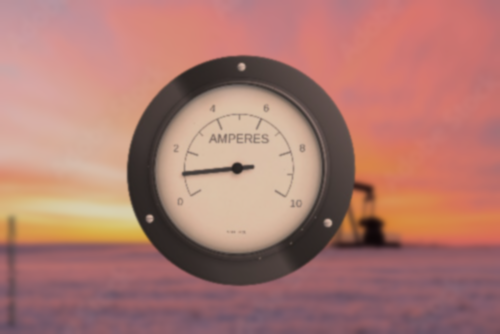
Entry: 1 A
